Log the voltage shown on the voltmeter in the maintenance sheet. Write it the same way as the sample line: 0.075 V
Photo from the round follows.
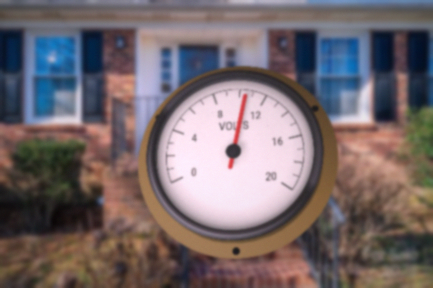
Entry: 10.5 V
